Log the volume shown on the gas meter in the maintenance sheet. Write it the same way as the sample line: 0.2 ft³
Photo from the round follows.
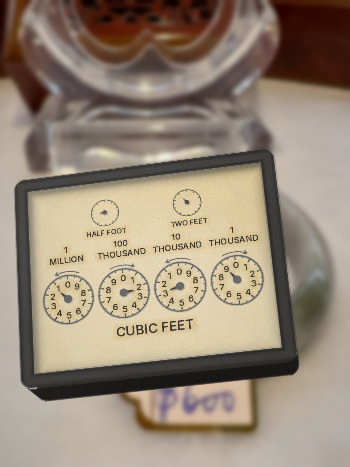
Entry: 122900 ft³
